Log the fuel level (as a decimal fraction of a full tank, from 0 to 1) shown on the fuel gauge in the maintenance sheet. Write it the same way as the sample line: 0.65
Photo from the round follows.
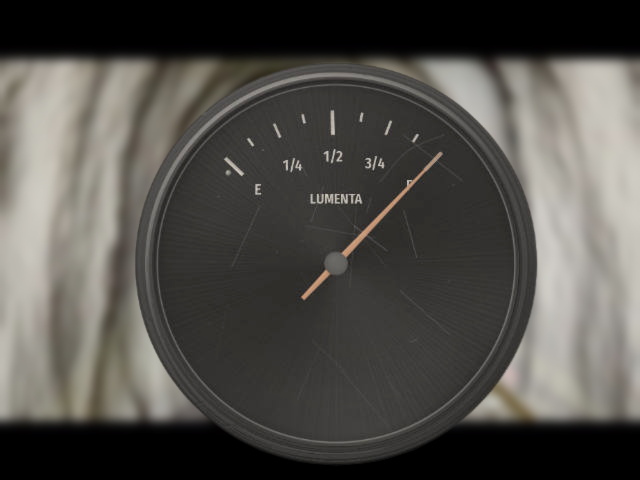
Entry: 1
